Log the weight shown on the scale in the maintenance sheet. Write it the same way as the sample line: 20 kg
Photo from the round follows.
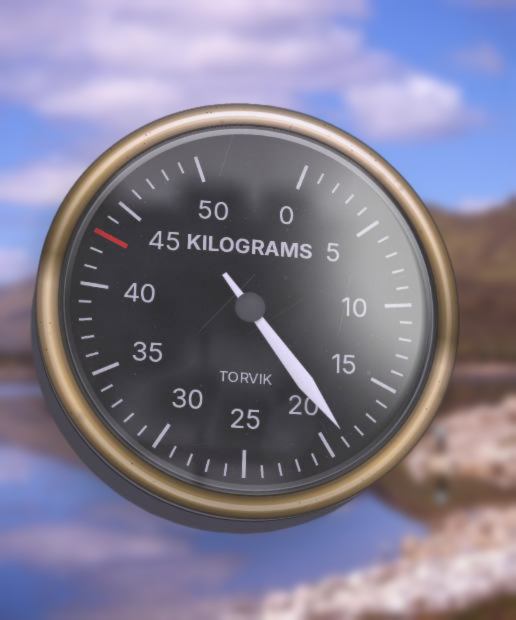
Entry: 19 kg
